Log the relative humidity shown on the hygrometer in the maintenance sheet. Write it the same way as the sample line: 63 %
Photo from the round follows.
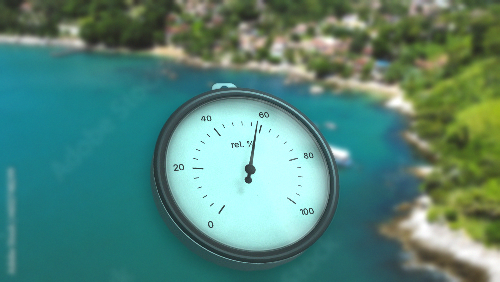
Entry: 58 %
